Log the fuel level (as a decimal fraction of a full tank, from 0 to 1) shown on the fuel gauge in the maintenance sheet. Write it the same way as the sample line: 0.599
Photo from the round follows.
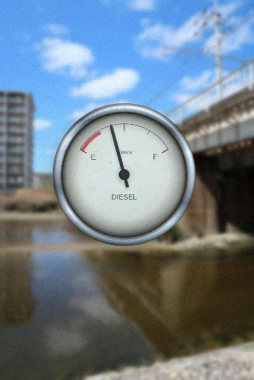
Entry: 0.375
